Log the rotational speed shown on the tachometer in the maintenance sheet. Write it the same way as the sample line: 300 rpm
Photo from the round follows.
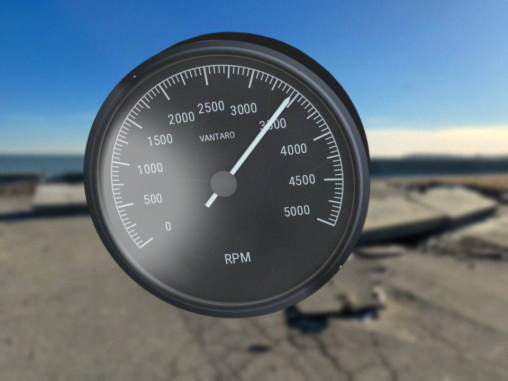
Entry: 3450 rpm
